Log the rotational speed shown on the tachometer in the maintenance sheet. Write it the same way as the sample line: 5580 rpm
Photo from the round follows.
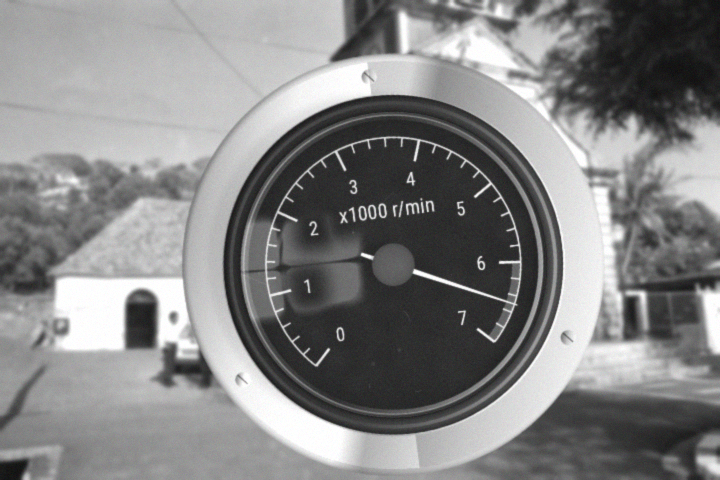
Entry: 6500 rpm
